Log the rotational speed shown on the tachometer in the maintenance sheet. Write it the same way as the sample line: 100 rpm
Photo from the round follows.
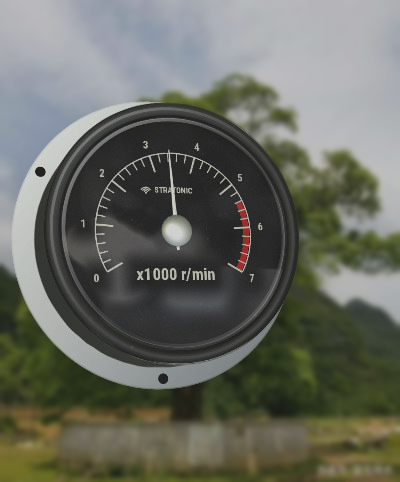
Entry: 3400 rpm
